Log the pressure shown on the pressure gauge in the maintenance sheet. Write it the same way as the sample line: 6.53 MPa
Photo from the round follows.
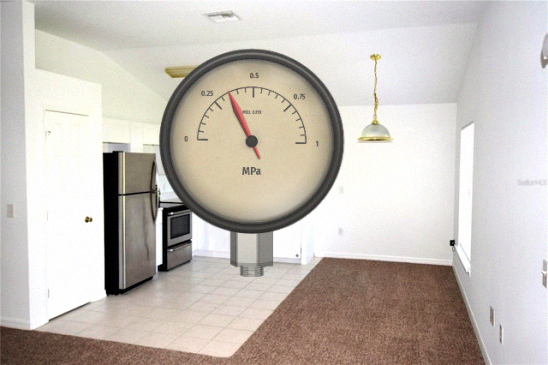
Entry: 0.35 MPa
